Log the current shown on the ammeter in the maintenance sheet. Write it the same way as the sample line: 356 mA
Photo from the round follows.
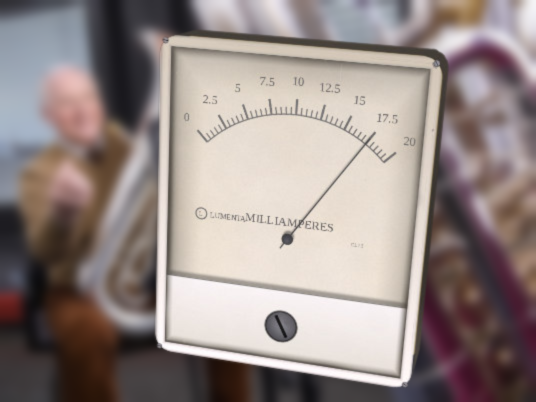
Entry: 17.5 mA
